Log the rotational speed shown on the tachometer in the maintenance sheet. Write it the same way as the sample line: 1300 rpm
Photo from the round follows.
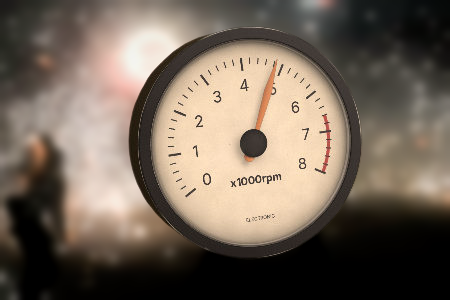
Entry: 4800 rpm
